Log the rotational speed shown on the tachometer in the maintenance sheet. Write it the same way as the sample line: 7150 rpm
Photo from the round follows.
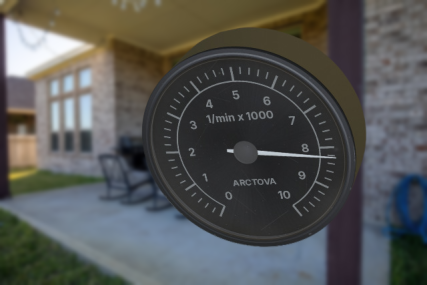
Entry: 8200 rpm
